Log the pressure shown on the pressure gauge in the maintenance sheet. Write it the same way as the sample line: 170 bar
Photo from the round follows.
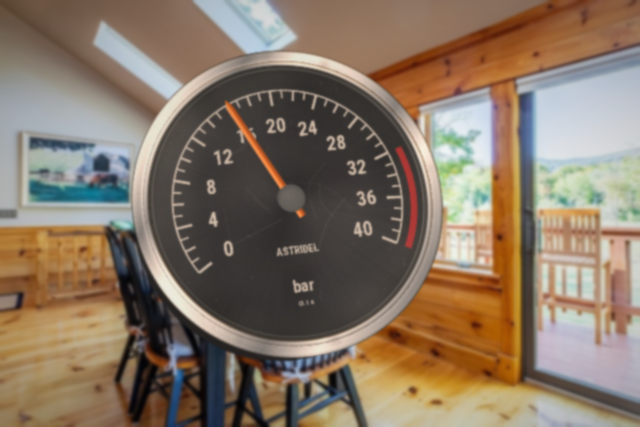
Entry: 16 bar
